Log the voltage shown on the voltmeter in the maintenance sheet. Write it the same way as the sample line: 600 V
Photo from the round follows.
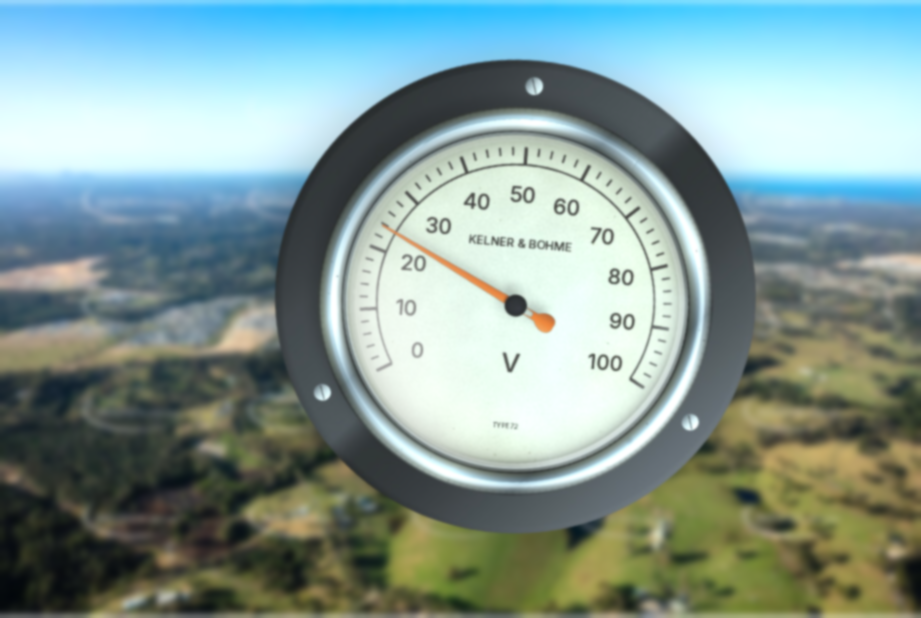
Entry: 24 V
